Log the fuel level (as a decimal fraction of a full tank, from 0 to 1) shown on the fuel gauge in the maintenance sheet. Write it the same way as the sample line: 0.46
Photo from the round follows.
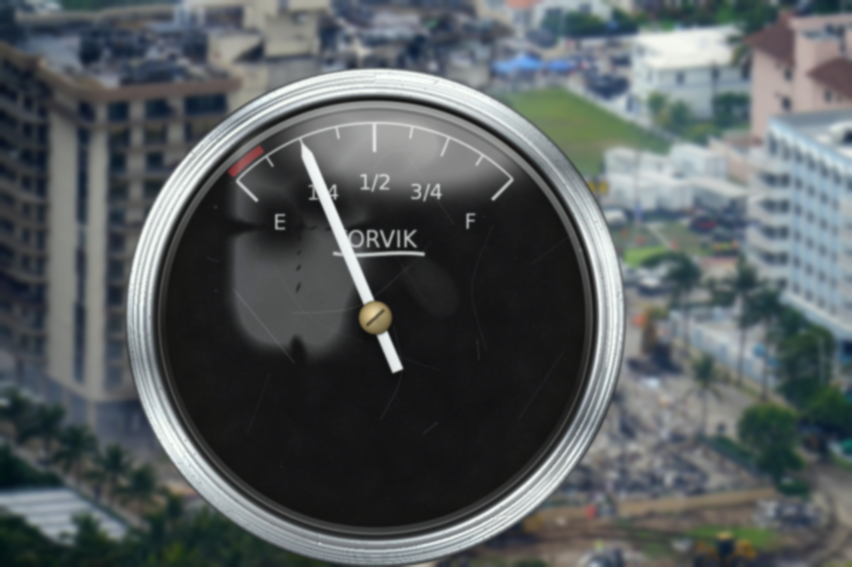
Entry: 0.25
